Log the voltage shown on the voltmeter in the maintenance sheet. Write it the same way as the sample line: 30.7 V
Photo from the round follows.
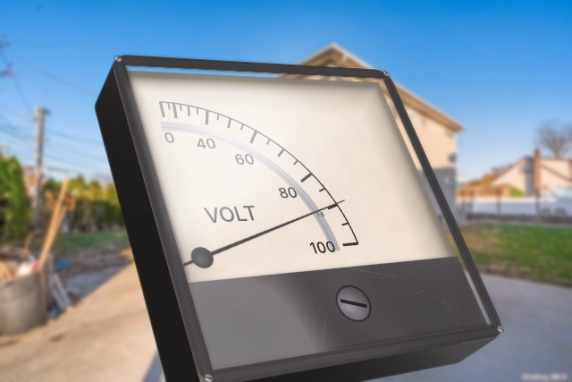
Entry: 90 V
